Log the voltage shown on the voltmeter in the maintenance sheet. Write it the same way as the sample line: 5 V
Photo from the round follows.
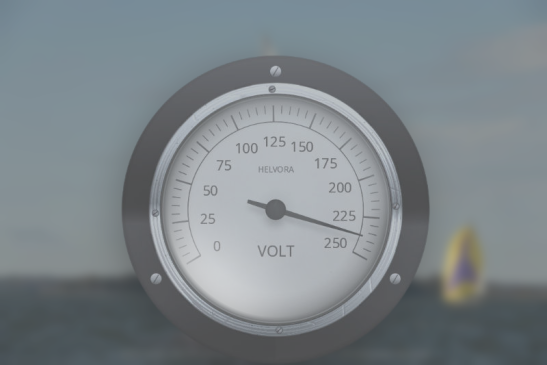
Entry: 237.5 V
